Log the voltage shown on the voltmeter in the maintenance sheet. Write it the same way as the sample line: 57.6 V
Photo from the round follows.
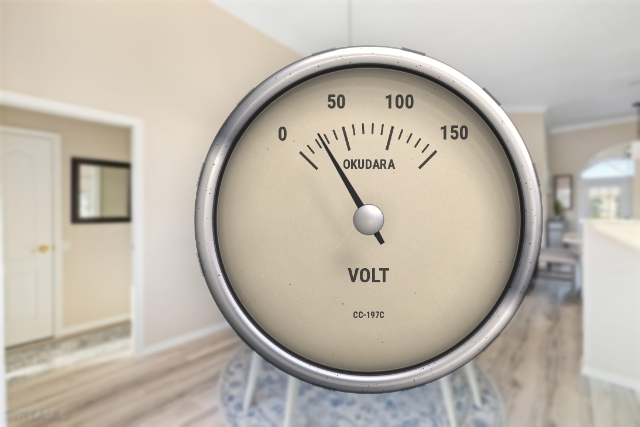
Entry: 25 V
